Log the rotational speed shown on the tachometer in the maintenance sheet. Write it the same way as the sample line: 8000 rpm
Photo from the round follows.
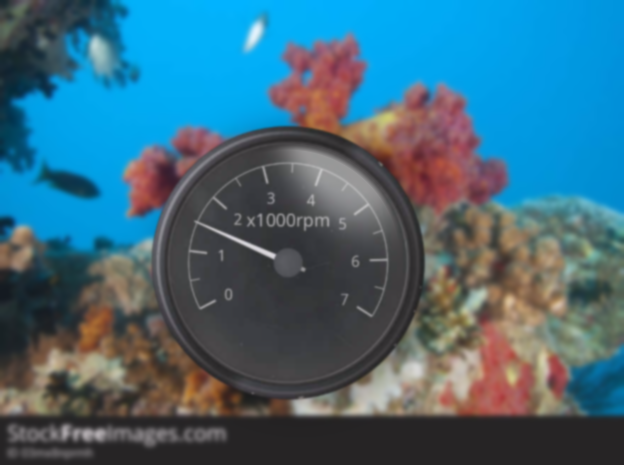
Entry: 1500 rpm
